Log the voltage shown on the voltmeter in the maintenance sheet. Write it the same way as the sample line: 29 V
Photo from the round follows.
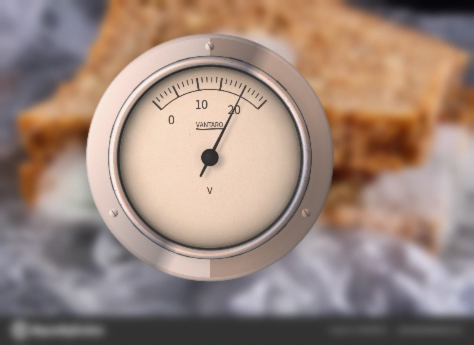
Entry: 20 V
